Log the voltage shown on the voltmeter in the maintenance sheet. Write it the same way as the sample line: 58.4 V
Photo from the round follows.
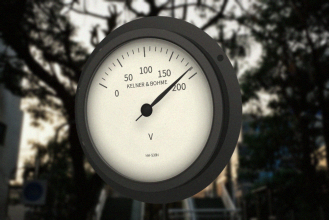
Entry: 190 V
